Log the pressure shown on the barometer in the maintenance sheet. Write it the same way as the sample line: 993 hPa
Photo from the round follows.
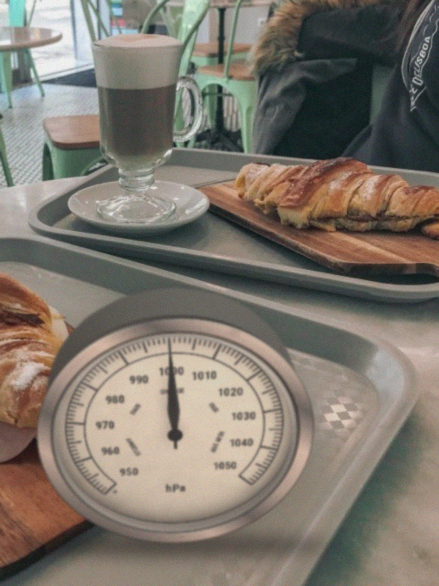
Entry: 1000 hPa
